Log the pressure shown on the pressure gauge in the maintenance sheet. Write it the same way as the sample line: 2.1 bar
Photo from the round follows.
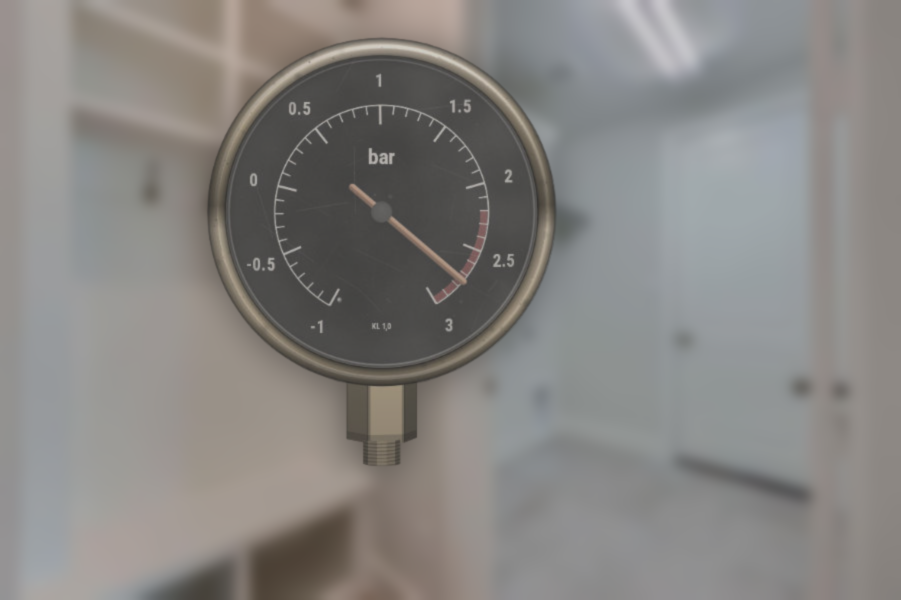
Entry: 2.75 bar
